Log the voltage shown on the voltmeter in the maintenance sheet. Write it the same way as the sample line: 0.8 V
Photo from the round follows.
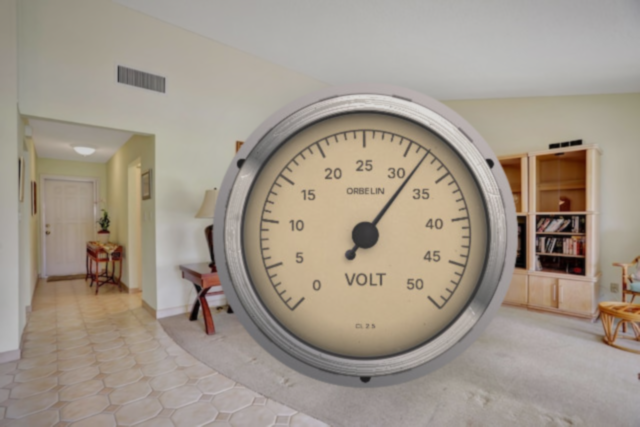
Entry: 32 V
